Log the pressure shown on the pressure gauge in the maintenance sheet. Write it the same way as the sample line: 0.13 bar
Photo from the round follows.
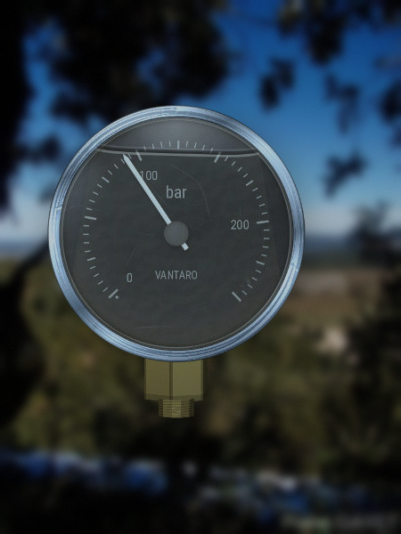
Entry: 92.5 bar
